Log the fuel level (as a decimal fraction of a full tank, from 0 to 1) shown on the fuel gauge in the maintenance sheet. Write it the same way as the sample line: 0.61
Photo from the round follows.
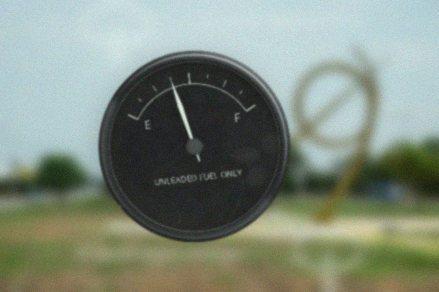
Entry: 0.375
